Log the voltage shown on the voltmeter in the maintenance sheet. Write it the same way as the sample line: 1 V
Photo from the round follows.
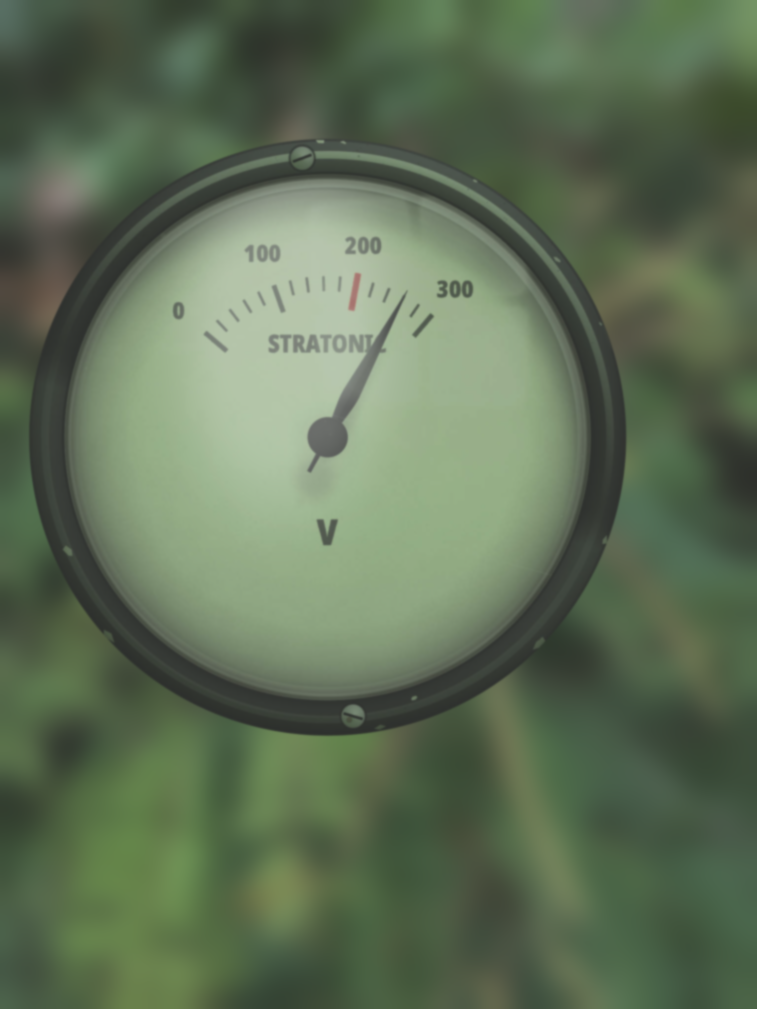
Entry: 260 V
